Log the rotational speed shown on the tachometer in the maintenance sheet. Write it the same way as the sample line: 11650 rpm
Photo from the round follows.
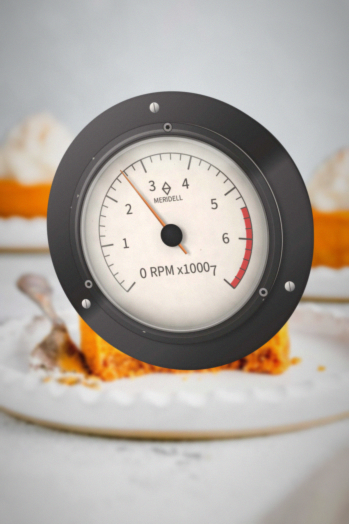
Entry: 2600 rpm
